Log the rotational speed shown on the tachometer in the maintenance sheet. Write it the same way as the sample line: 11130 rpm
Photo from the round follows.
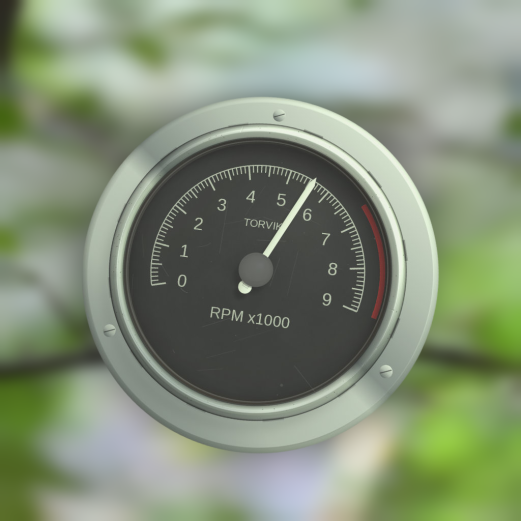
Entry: 5600 rpm
